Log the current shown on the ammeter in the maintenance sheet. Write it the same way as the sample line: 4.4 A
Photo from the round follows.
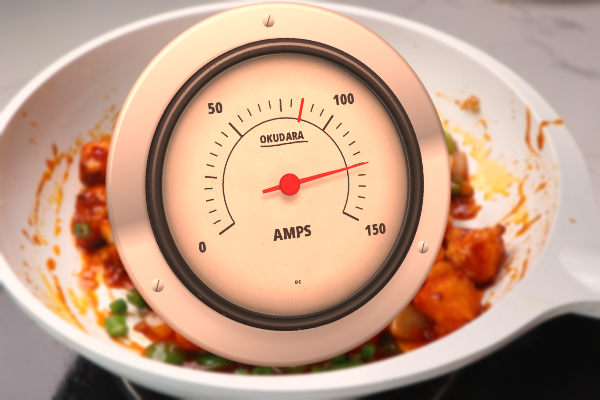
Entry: 125 A
